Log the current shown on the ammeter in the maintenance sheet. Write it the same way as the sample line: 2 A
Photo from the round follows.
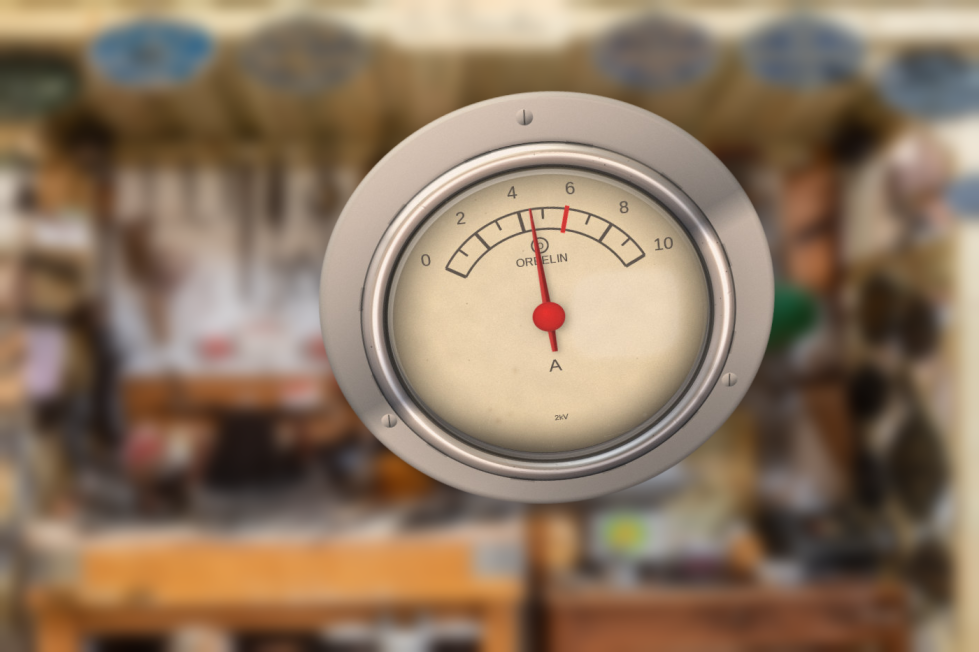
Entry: 4.5 A
